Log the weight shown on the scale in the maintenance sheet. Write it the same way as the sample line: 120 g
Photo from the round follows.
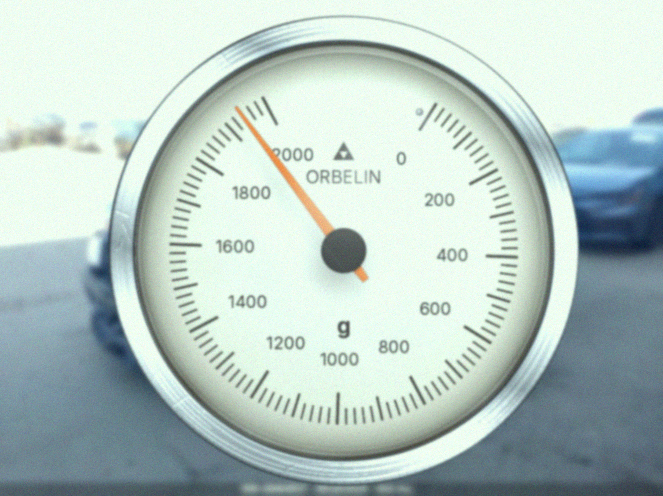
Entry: 1940 g
